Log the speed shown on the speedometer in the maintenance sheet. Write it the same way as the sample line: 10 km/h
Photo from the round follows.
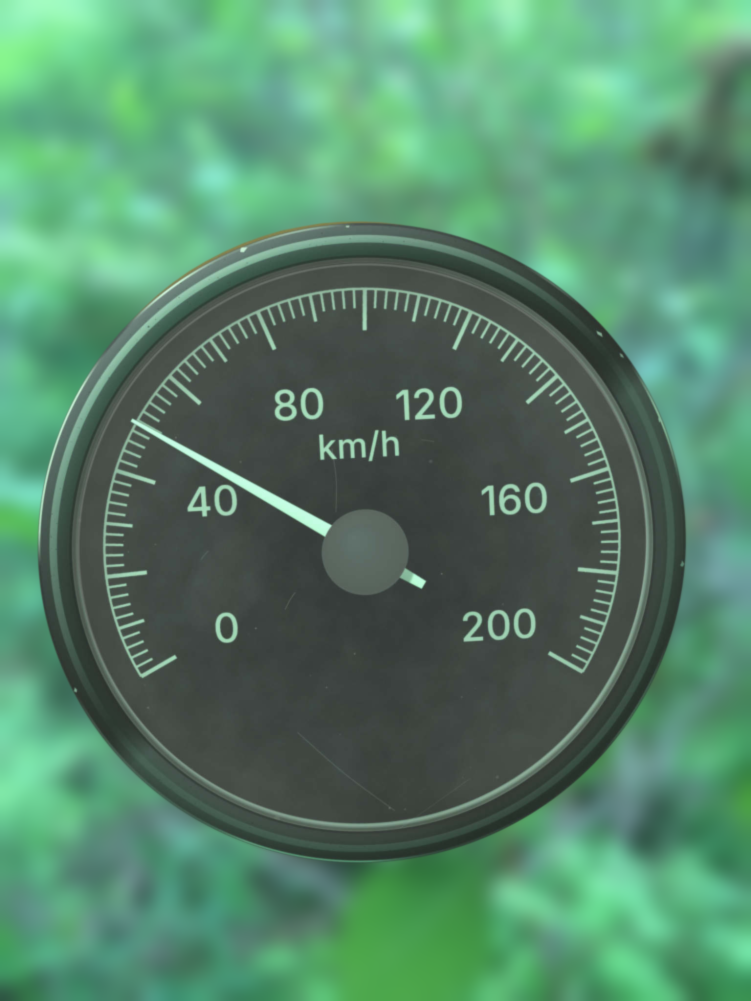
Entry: 50 km/h
